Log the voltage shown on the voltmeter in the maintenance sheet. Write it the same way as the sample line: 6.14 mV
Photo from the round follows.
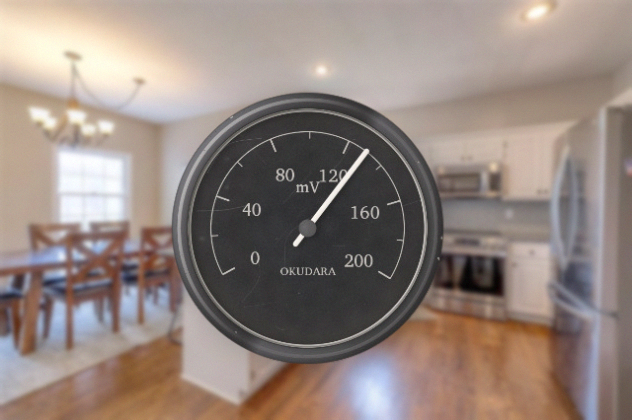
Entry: 130 mV
